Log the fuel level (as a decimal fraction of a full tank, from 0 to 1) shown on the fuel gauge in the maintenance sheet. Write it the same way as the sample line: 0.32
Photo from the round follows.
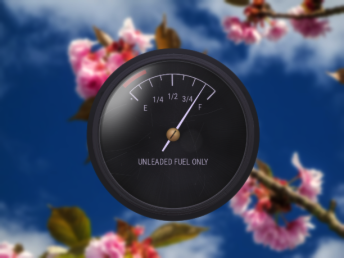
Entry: 0.875
